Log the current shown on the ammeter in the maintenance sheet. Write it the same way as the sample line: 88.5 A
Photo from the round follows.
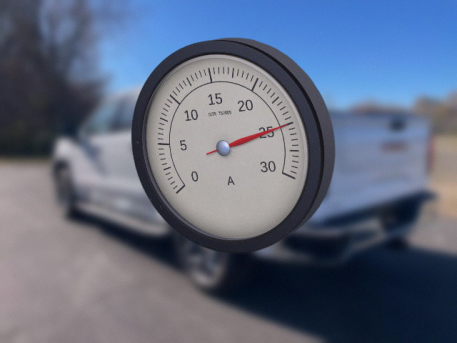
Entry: 25 A
